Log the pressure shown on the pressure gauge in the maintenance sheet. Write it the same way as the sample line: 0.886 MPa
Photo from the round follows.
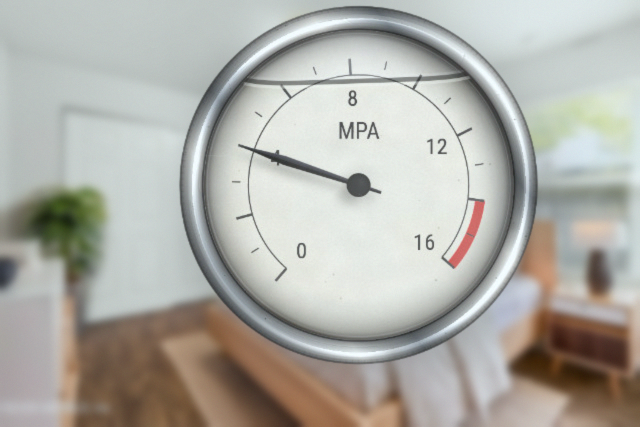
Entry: 4 MPa
